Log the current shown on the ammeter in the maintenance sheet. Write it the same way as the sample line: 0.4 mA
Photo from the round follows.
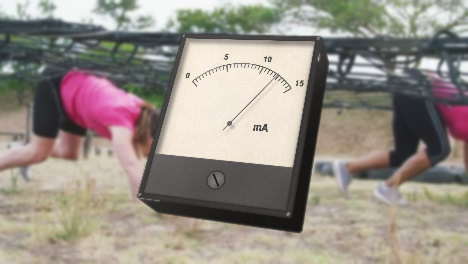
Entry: 12.5 mA
